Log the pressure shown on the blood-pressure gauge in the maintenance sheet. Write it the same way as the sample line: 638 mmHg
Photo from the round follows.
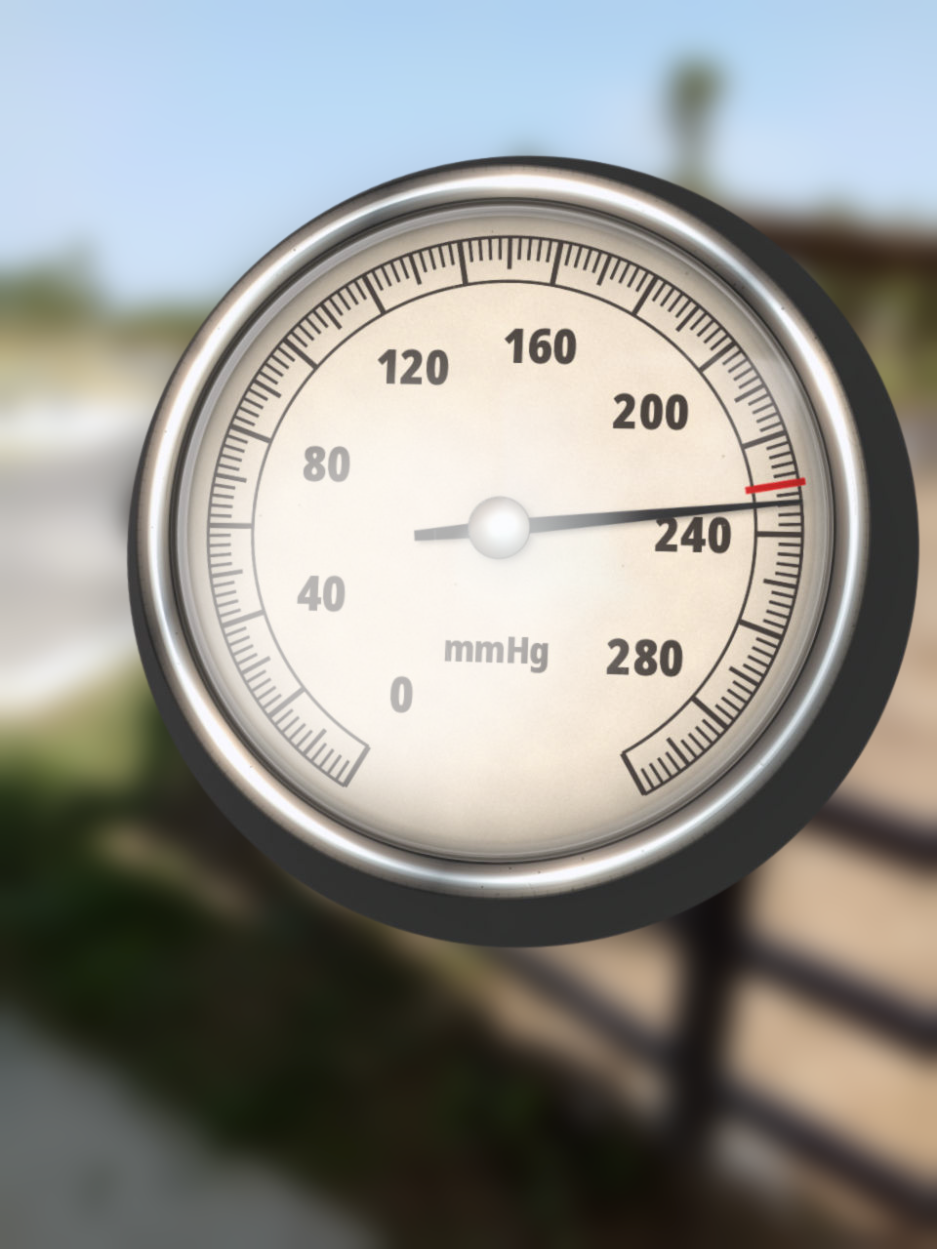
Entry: 234 mmHg
